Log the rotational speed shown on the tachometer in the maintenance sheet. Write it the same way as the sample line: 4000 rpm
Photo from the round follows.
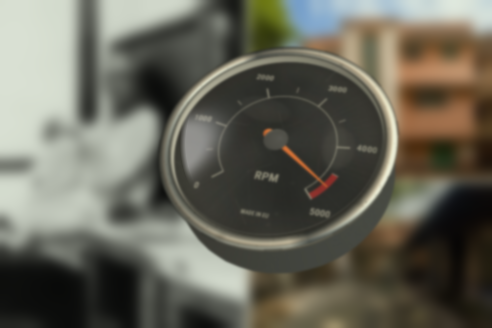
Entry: 4750 rpm
